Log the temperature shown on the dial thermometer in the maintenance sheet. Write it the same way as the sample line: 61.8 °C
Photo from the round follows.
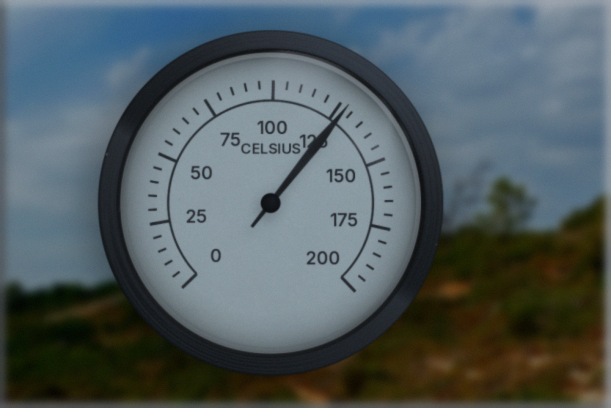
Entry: 127.5 °C
